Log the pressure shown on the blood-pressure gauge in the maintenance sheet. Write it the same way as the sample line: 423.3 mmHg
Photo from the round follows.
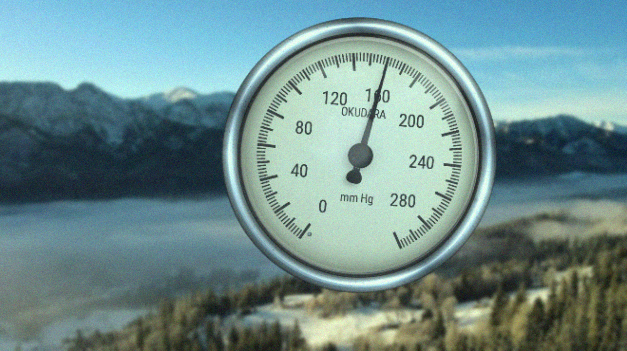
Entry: 160 mmHg
